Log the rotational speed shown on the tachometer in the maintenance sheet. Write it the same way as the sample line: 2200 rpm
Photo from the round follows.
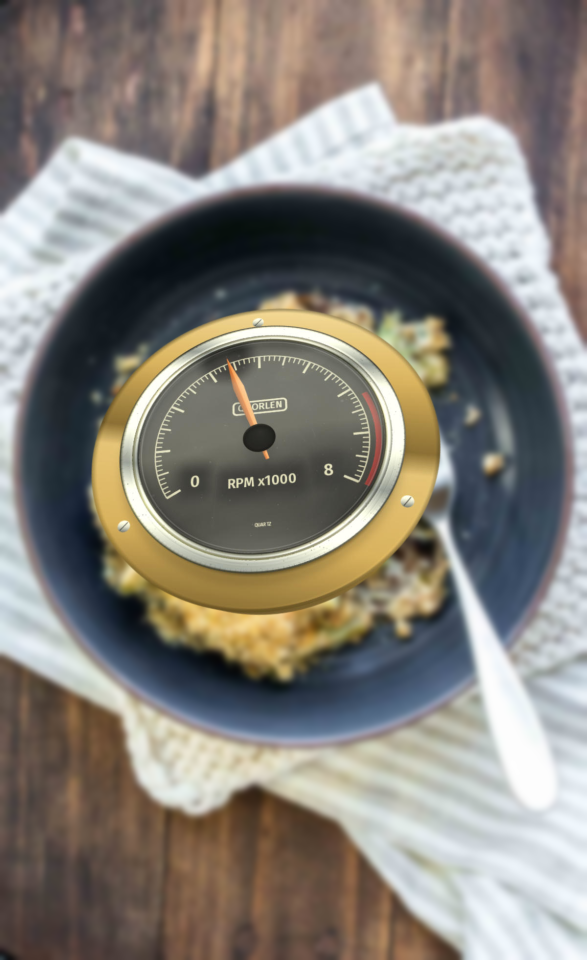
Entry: 3400 rpm
